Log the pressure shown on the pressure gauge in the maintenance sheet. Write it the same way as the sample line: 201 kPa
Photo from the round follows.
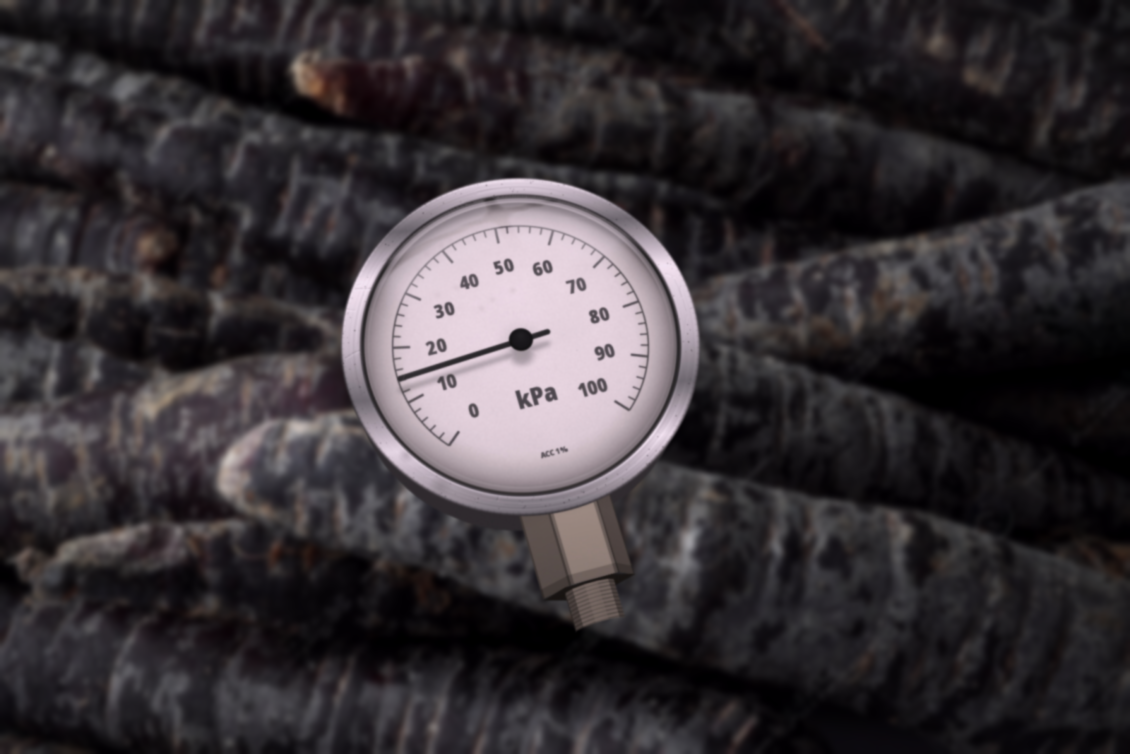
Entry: 14 kPa
